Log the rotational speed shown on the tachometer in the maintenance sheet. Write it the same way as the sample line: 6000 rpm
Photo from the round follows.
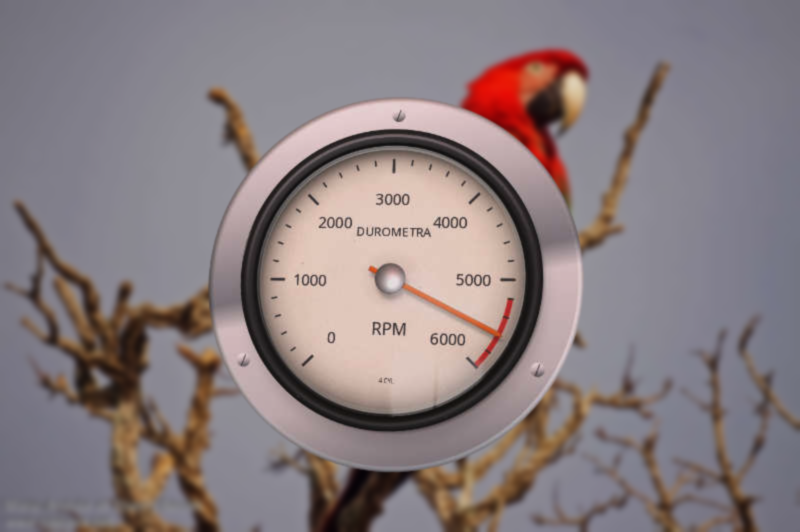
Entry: 5600 rpm
